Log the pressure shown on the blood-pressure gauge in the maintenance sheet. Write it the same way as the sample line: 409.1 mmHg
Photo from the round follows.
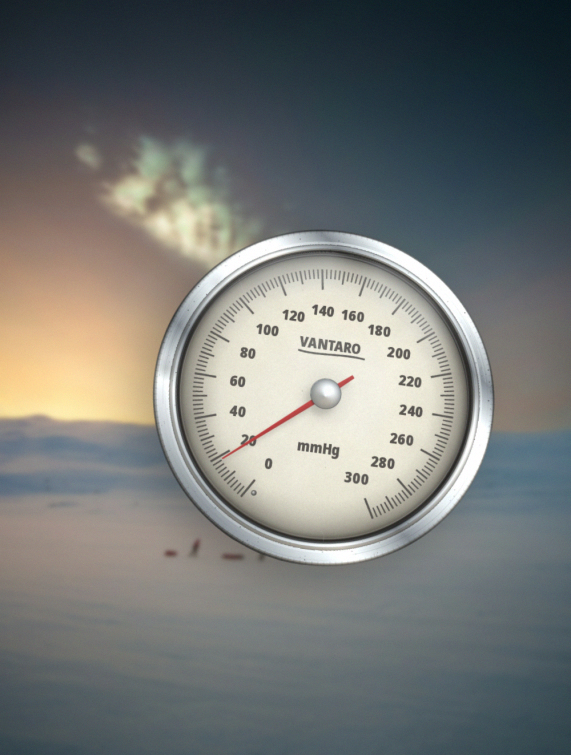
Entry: 18 mmHg
